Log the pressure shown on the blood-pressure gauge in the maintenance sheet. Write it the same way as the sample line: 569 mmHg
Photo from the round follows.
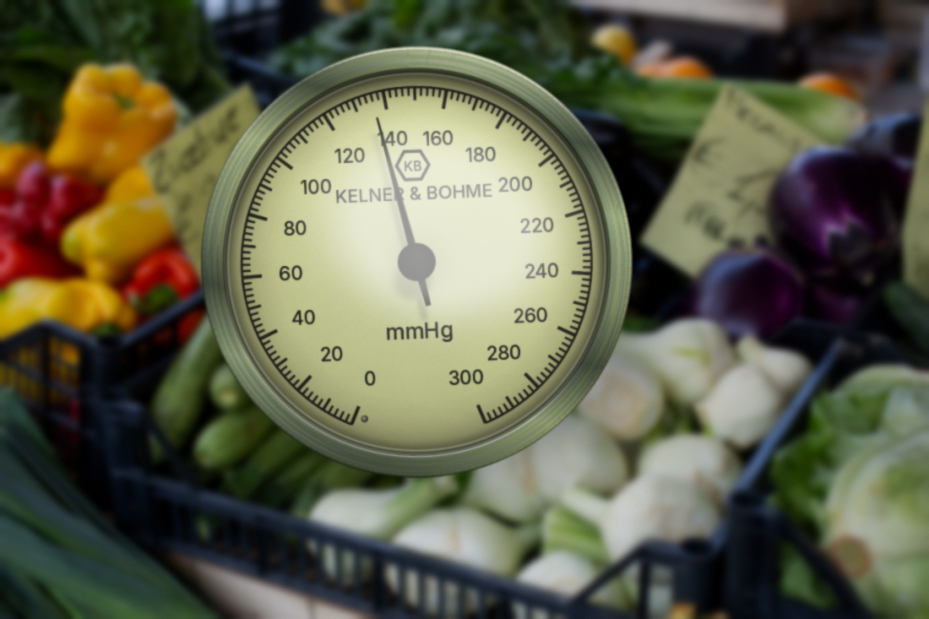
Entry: 136 mmHg
